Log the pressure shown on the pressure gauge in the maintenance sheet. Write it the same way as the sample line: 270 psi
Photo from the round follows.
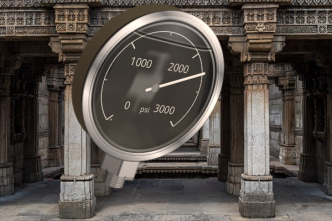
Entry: 2250 psi
